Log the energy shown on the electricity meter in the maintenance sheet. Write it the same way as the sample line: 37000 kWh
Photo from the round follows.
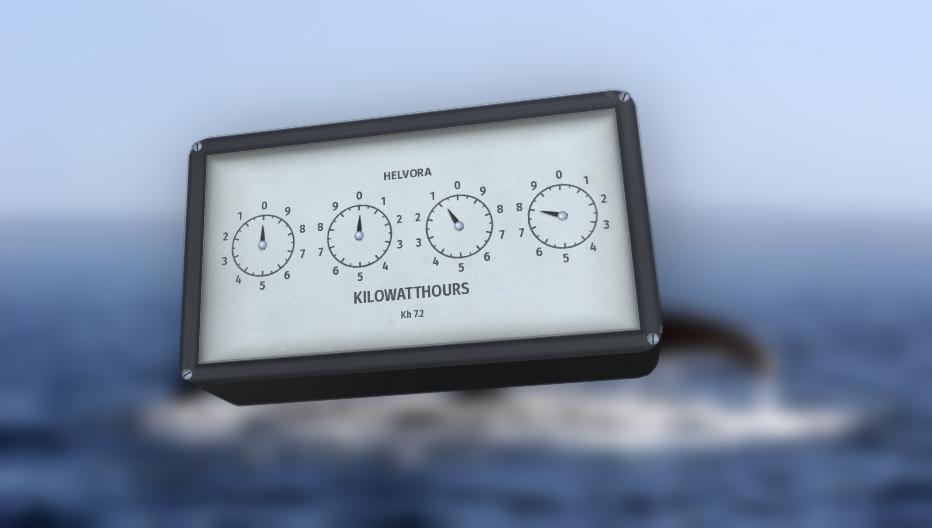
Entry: 8 kWh
